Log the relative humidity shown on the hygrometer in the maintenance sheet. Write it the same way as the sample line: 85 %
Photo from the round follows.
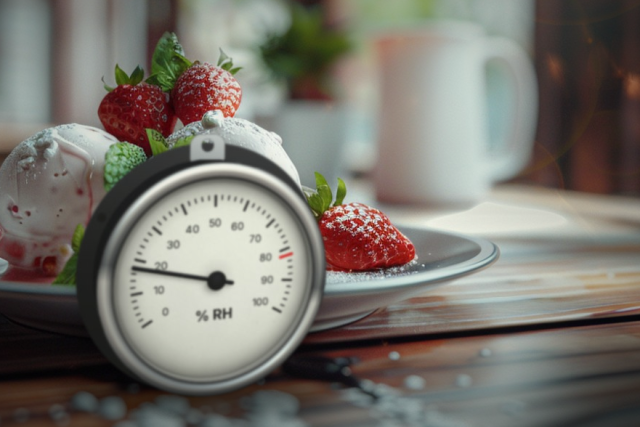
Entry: 18 %
